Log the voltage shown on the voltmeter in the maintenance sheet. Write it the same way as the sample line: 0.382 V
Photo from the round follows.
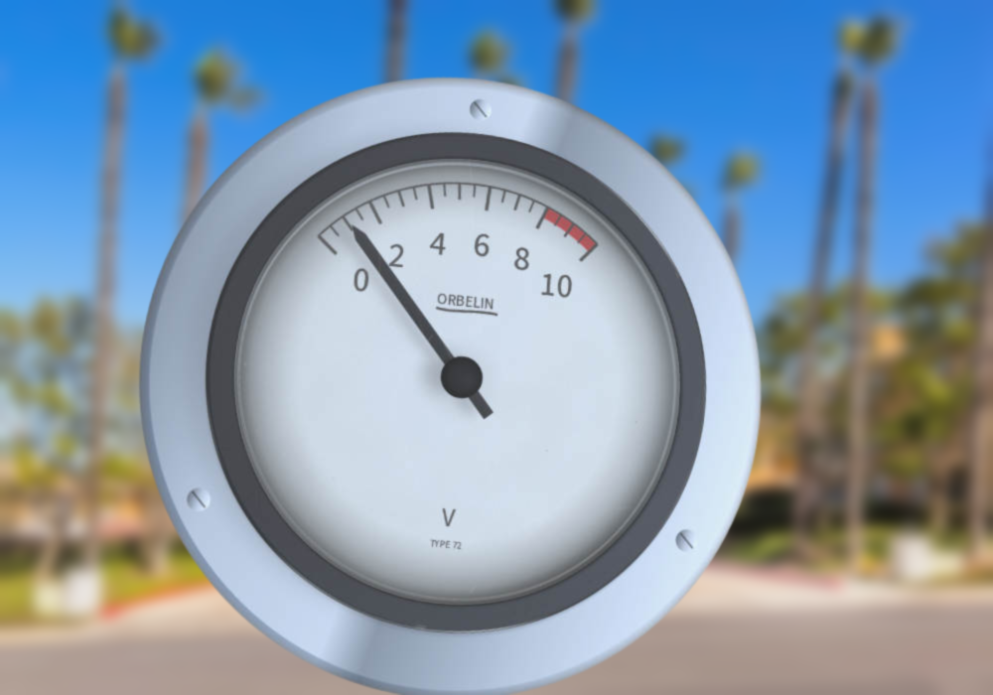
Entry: 1 V
